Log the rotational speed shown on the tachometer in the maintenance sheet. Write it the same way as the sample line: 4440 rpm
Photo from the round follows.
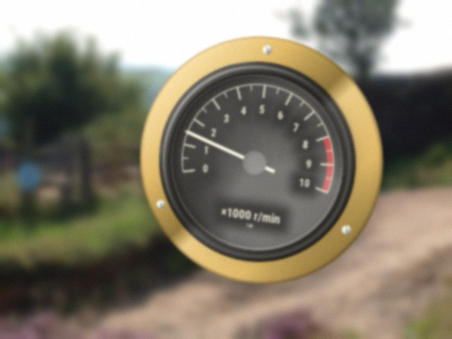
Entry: 1500 rpm
